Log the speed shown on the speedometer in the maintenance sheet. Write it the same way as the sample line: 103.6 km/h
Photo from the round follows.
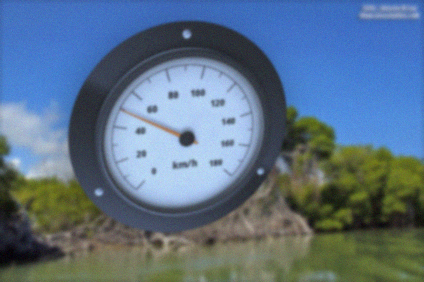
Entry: 50 km/h
